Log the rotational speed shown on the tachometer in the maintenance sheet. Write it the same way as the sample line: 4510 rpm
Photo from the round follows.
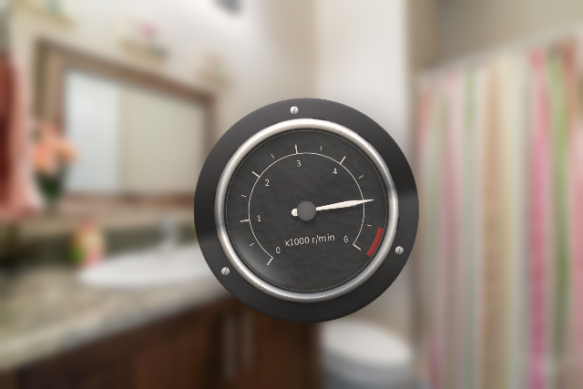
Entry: 5000 rpm
